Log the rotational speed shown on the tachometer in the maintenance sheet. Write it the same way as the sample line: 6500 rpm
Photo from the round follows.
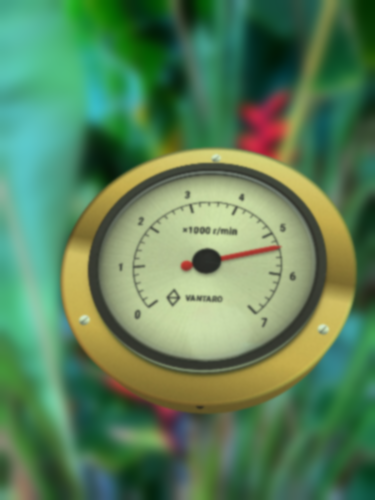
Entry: 5400 rpm
